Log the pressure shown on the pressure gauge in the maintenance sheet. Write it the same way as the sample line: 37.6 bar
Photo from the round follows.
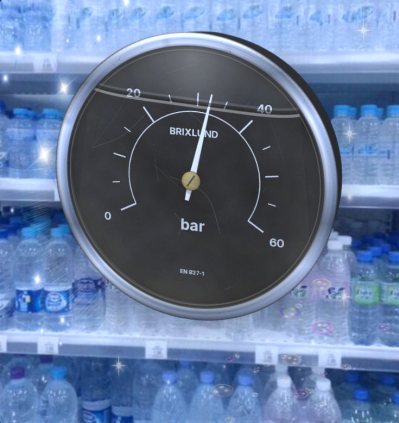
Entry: 32.5 bar
